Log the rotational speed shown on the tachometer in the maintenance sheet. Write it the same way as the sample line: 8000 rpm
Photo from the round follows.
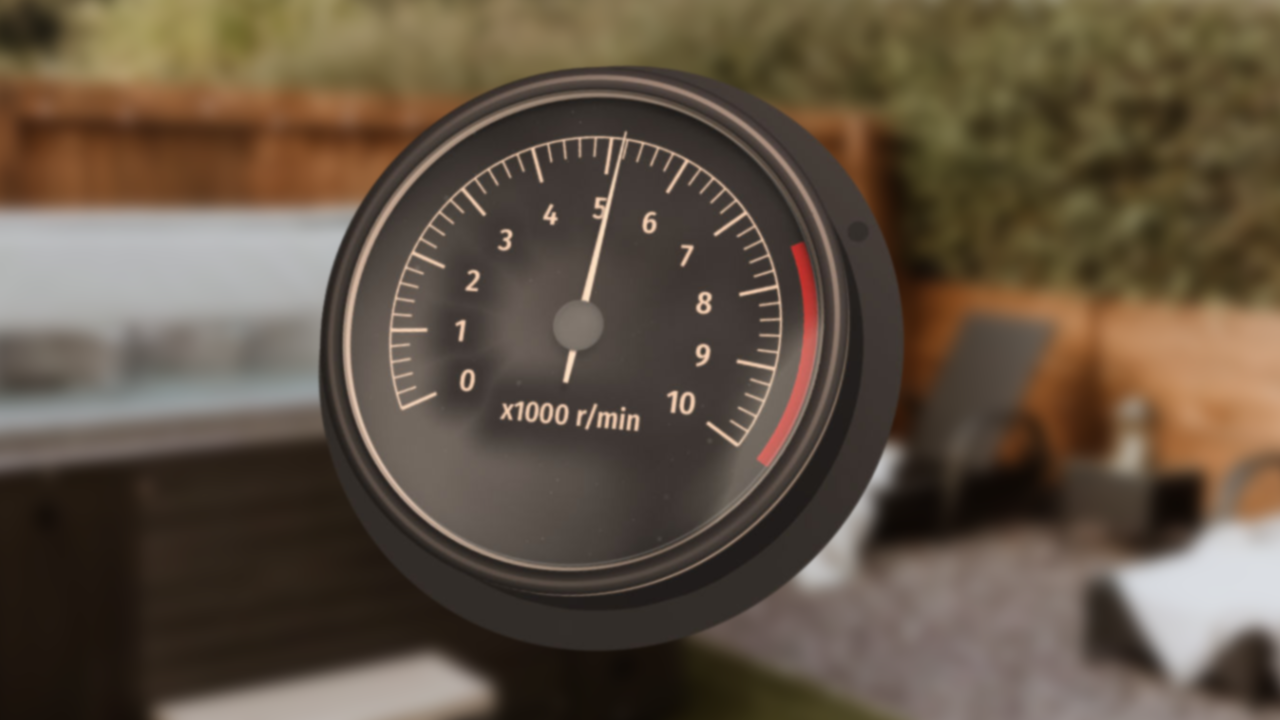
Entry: 5200 rpm
